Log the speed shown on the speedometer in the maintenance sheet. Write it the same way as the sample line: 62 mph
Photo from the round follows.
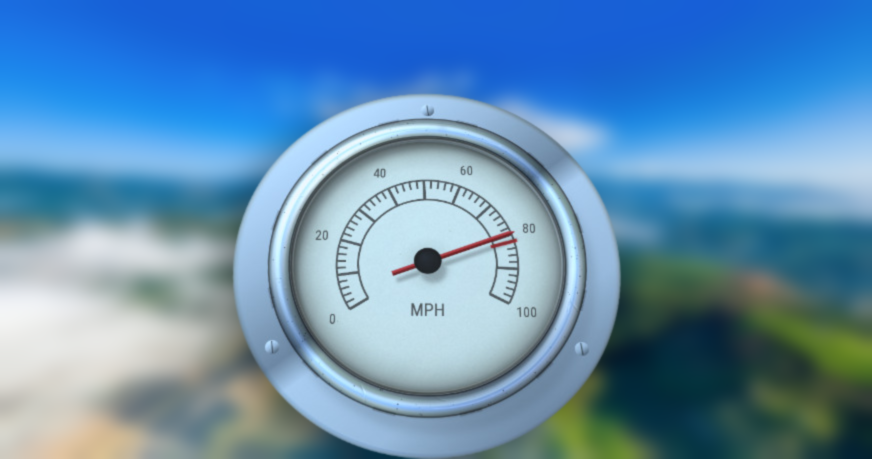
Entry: 80 mph
